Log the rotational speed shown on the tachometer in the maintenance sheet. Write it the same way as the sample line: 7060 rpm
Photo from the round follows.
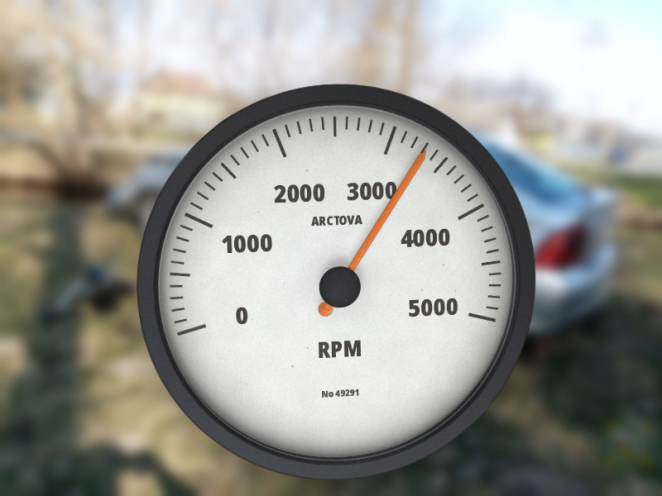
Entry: 3300 rpm
